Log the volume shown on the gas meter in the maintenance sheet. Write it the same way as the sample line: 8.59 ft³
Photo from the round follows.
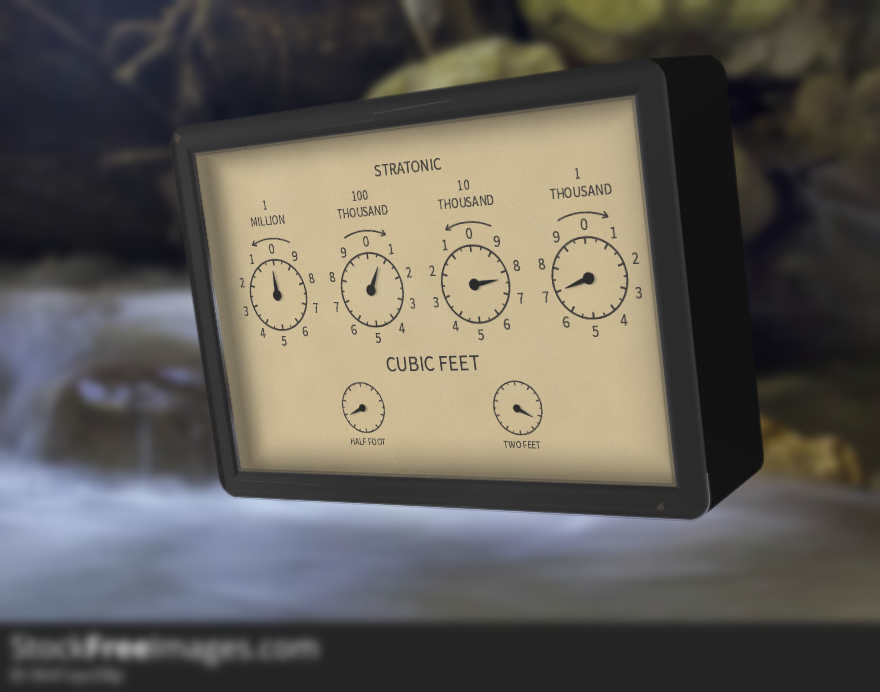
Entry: 7700 ft³
